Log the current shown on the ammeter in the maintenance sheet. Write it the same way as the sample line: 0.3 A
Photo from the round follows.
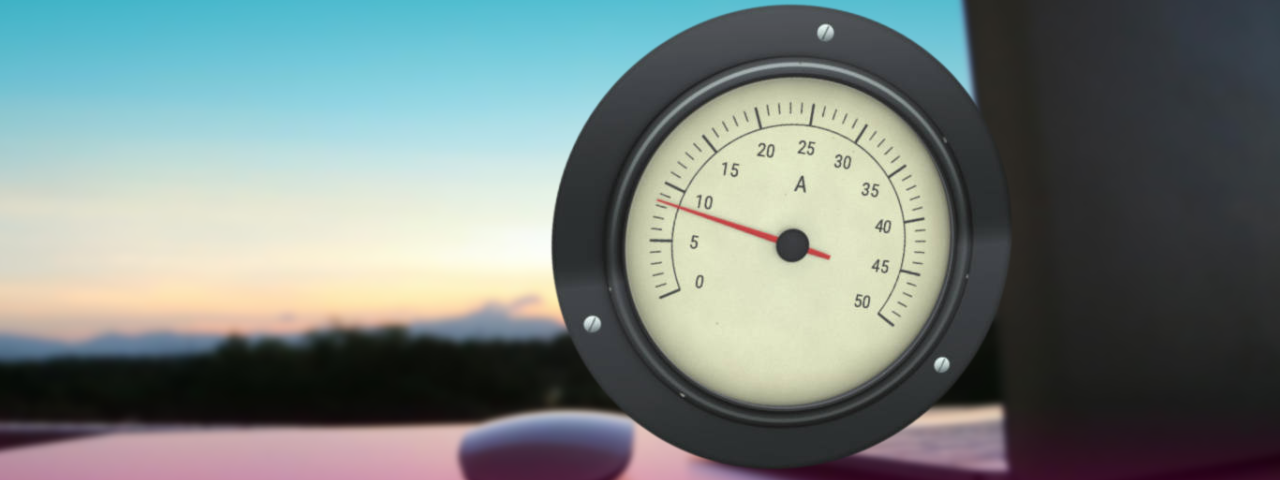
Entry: 8.5 A
